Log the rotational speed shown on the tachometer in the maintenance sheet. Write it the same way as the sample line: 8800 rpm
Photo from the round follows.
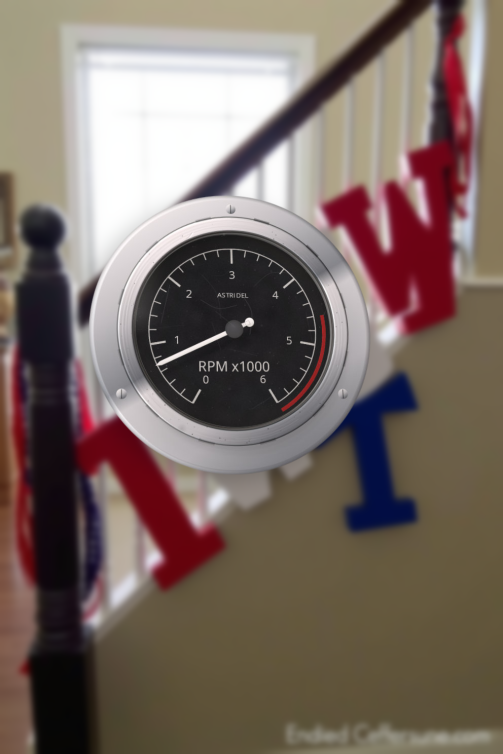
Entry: 700 rpm
